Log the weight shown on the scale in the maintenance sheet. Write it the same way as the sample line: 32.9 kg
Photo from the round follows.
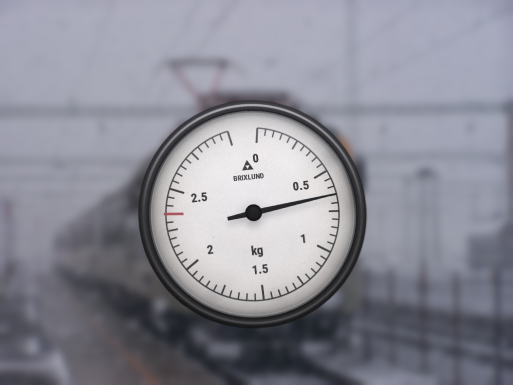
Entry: 0.65 kg
